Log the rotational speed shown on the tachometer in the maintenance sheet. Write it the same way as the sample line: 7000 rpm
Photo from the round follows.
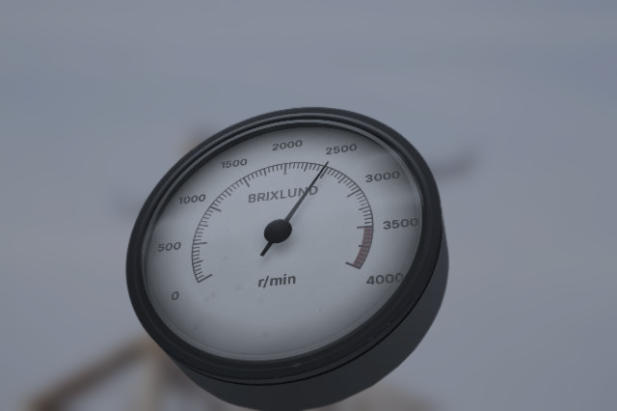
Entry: 2500 rpm
